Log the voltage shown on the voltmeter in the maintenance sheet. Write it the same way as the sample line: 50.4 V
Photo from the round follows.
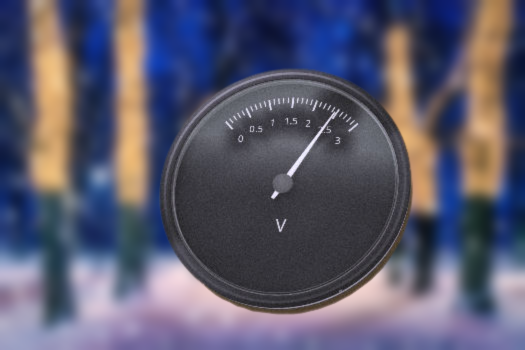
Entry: 2.5 V
